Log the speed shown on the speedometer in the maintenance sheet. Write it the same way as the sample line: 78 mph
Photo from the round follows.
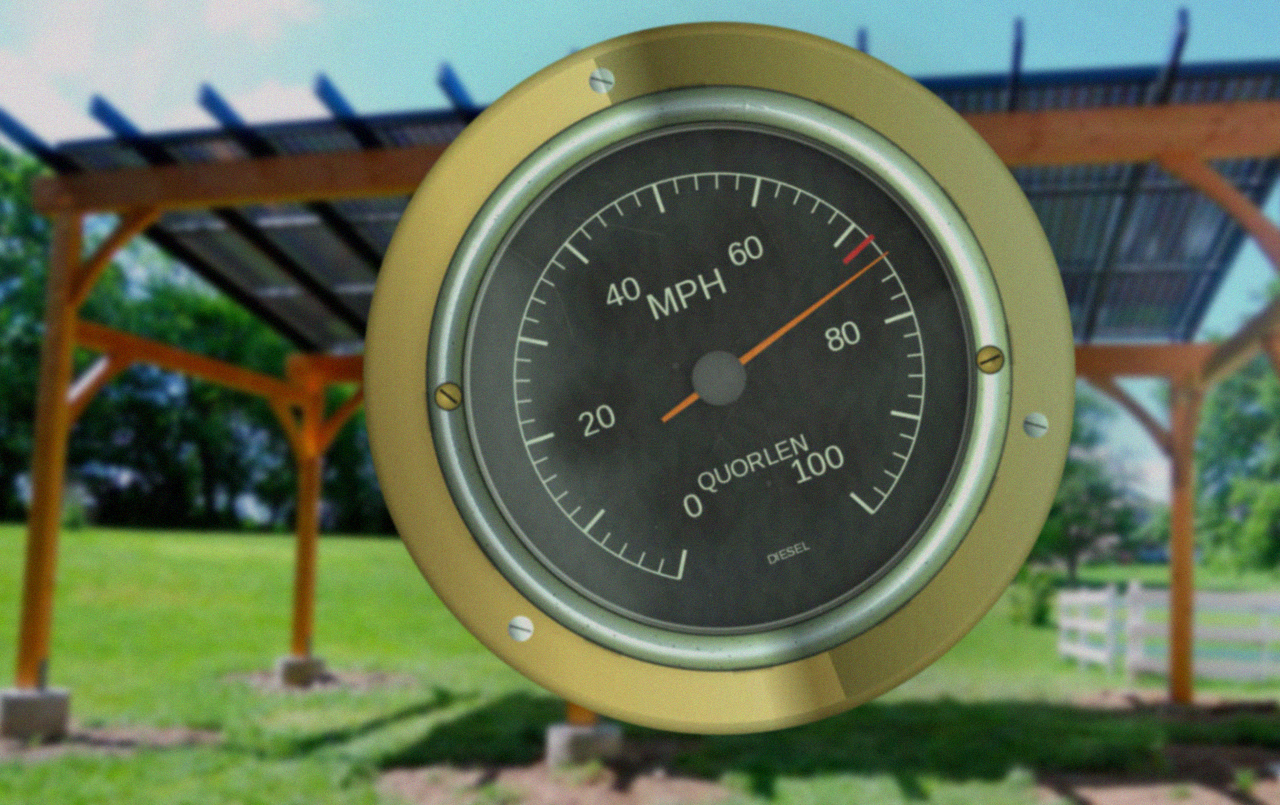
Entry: 74 mph
